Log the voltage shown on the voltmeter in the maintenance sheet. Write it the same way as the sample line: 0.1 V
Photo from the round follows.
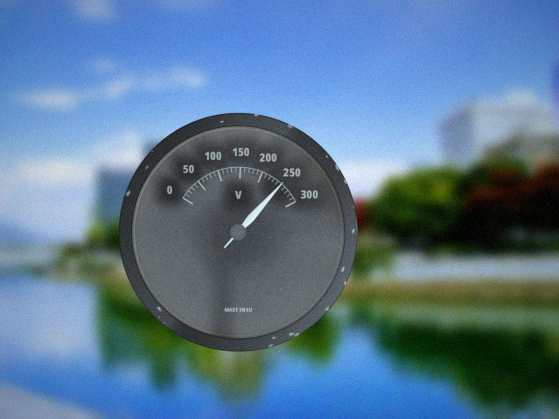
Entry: 250 V
